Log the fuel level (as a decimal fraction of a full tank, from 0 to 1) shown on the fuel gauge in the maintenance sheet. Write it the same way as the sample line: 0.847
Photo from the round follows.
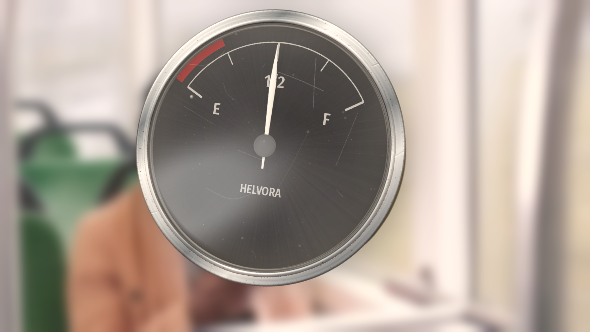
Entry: 0.5
